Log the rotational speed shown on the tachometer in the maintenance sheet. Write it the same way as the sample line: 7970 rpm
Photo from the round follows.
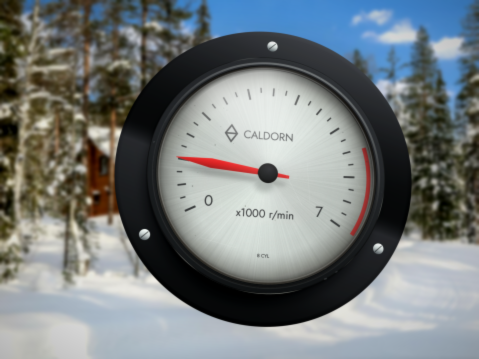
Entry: 1000 rpm
